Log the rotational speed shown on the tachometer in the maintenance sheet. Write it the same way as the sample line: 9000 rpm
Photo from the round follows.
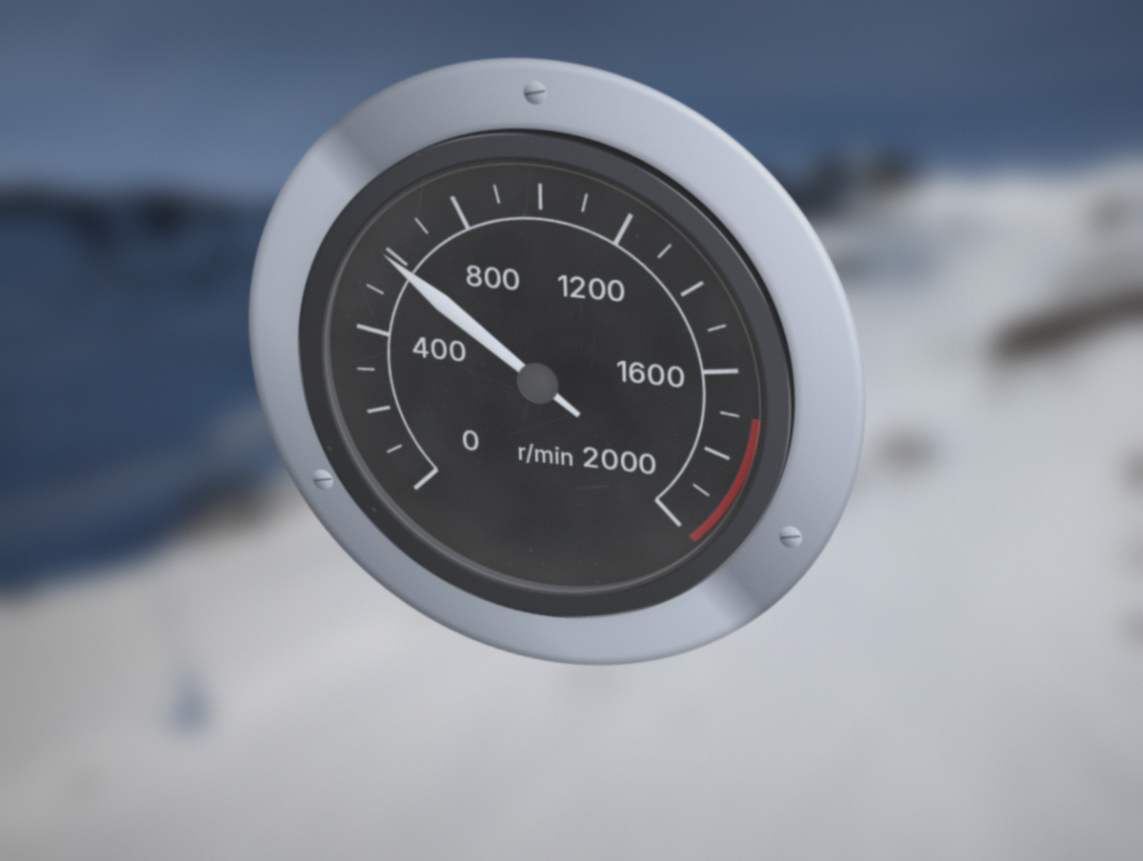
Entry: 600 rpm
